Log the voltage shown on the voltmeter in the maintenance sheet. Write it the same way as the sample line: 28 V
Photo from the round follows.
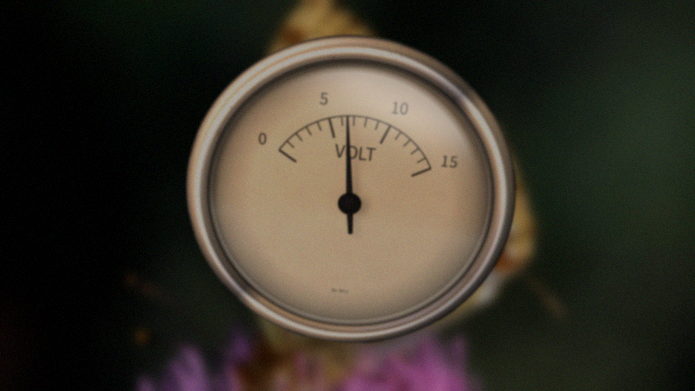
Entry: 6.5 V
